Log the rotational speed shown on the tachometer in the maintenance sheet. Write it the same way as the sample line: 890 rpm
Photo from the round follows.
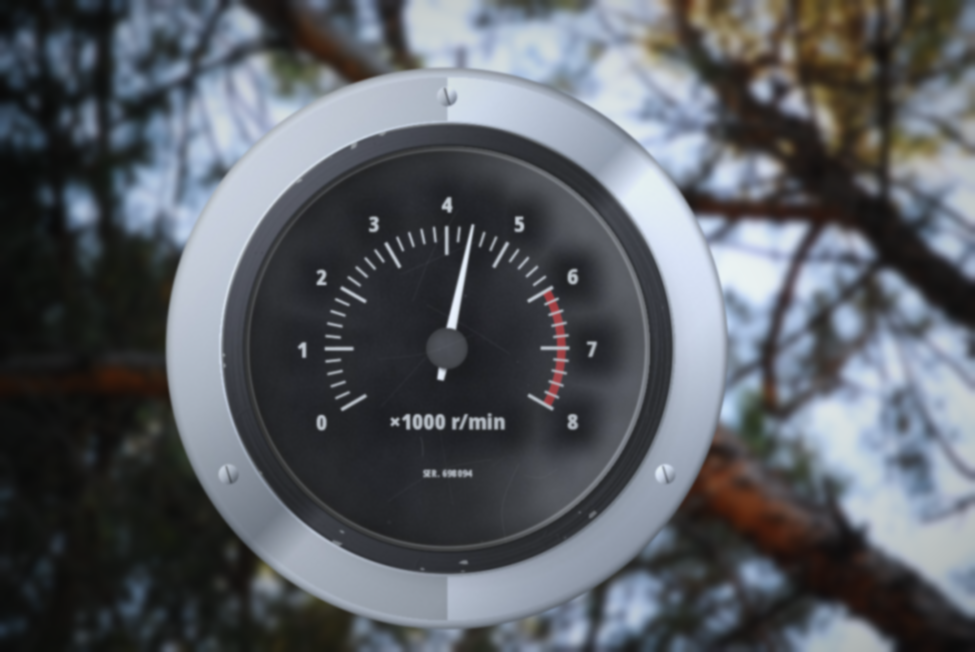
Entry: 4400 rpm
